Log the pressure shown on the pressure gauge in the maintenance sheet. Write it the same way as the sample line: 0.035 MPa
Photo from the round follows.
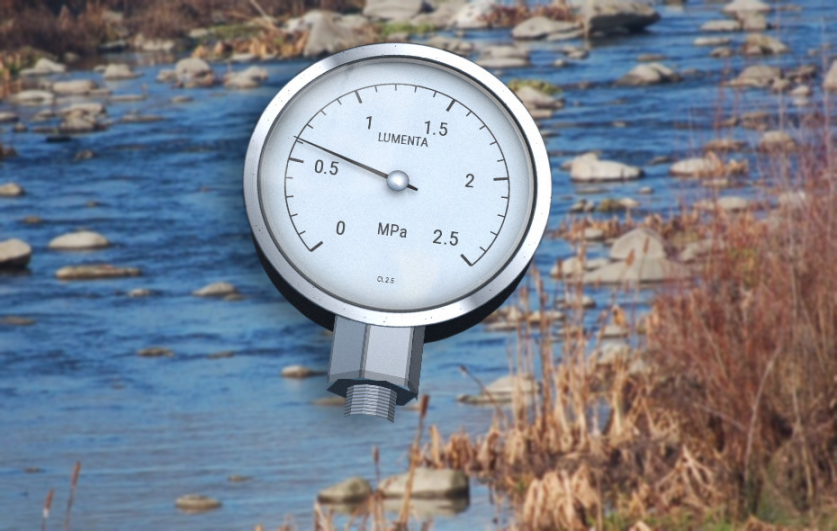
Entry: 0.6 MPa
